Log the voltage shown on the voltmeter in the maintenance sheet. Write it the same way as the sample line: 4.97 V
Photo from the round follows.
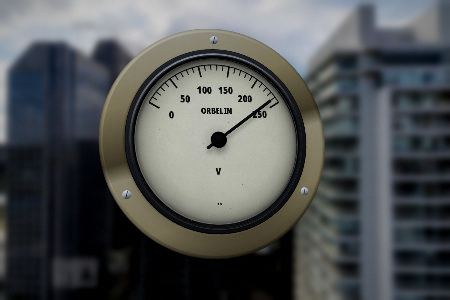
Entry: 240 V
